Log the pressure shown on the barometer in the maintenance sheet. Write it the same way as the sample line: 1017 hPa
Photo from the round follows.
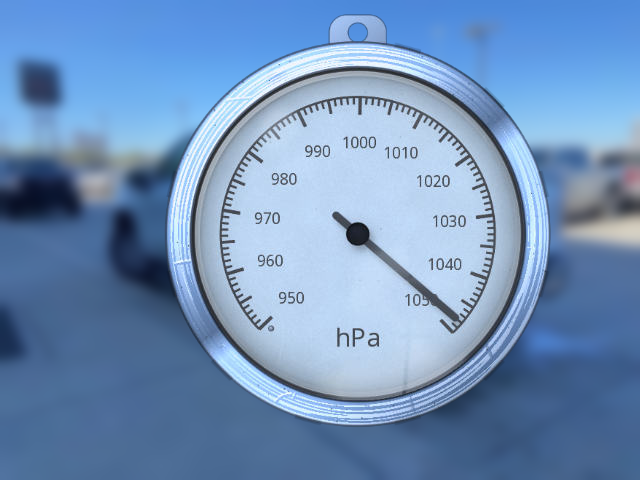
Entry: 1048 hPa
